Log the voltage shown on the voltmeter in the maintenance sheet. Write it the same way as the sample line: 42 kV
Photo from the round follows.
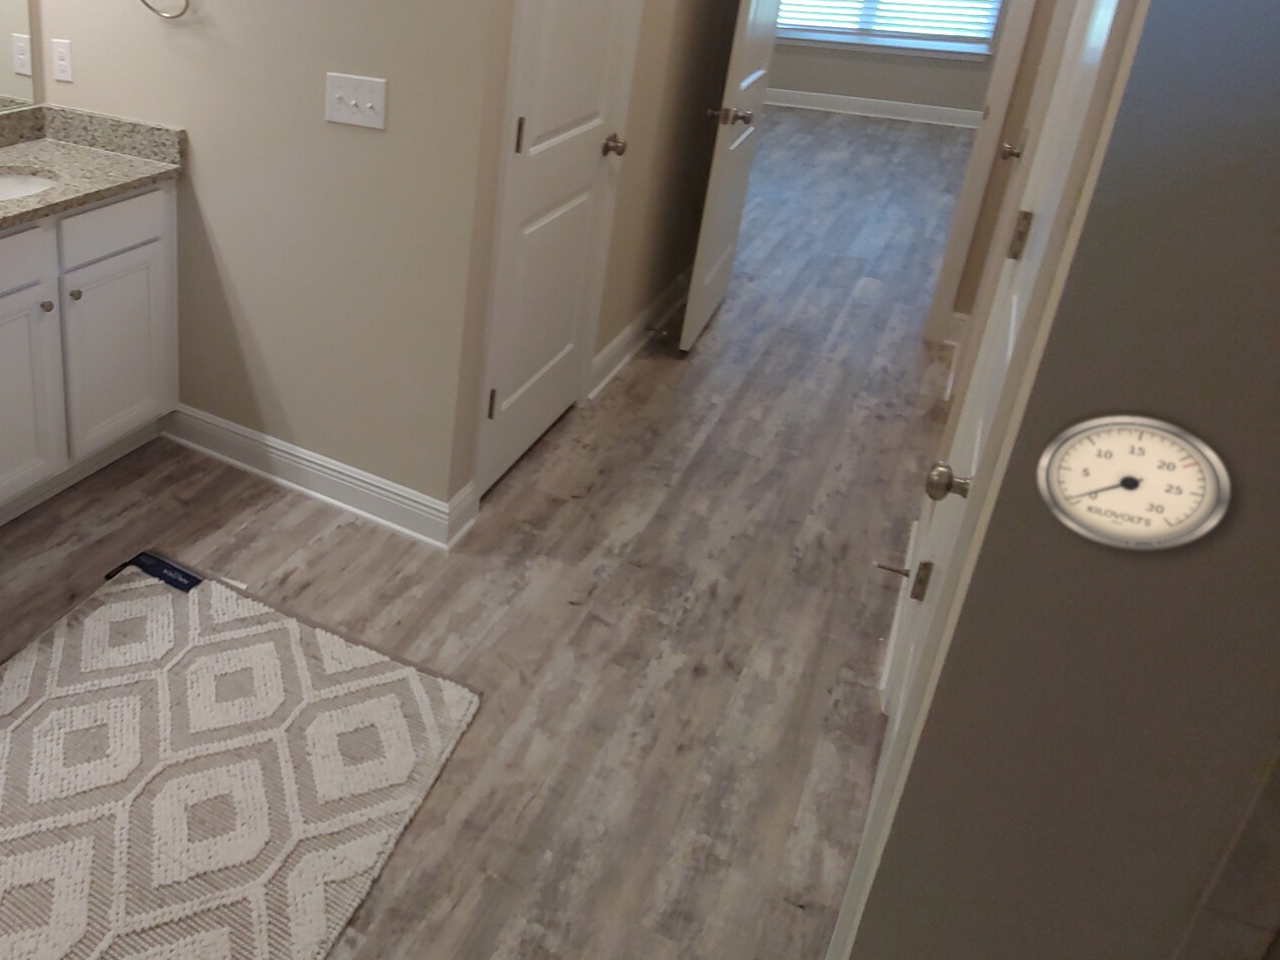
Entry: 1 kV
